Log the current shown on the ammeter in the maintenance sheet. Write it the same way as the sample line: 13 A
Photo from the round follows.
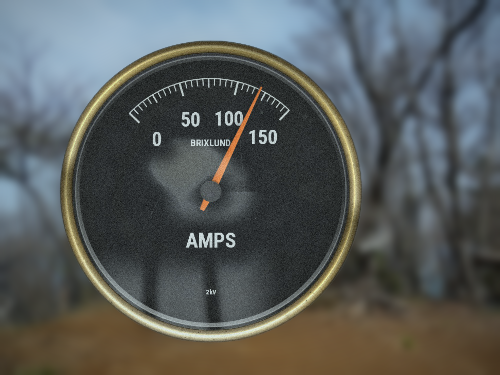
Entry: 120 A
